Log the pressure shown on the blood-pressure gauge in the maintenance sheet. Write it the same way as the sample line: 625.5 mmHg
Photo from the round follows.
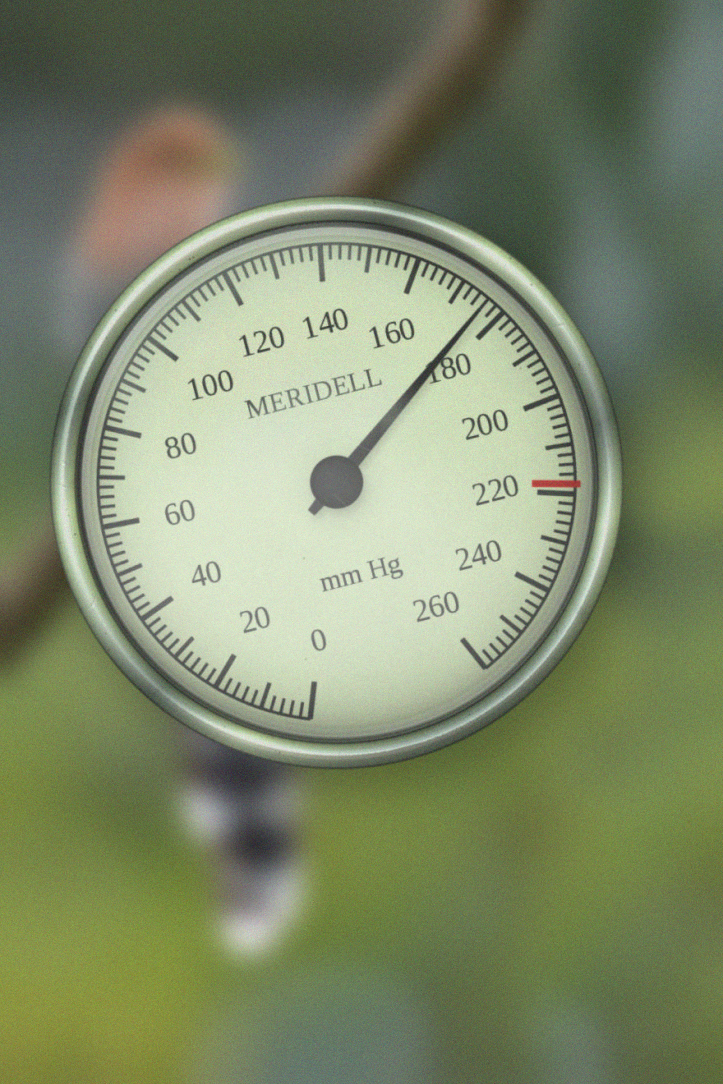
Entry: 176 mmHg
